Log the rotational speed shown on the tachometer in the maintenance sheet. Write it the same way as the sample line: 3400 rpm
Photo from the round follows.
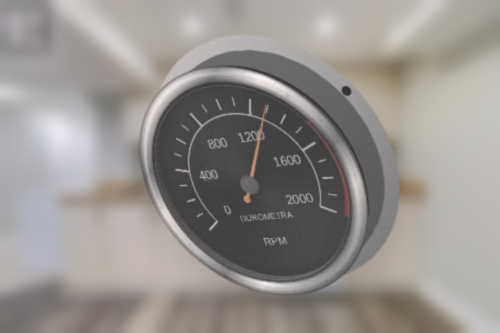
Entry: 1300 rpm
